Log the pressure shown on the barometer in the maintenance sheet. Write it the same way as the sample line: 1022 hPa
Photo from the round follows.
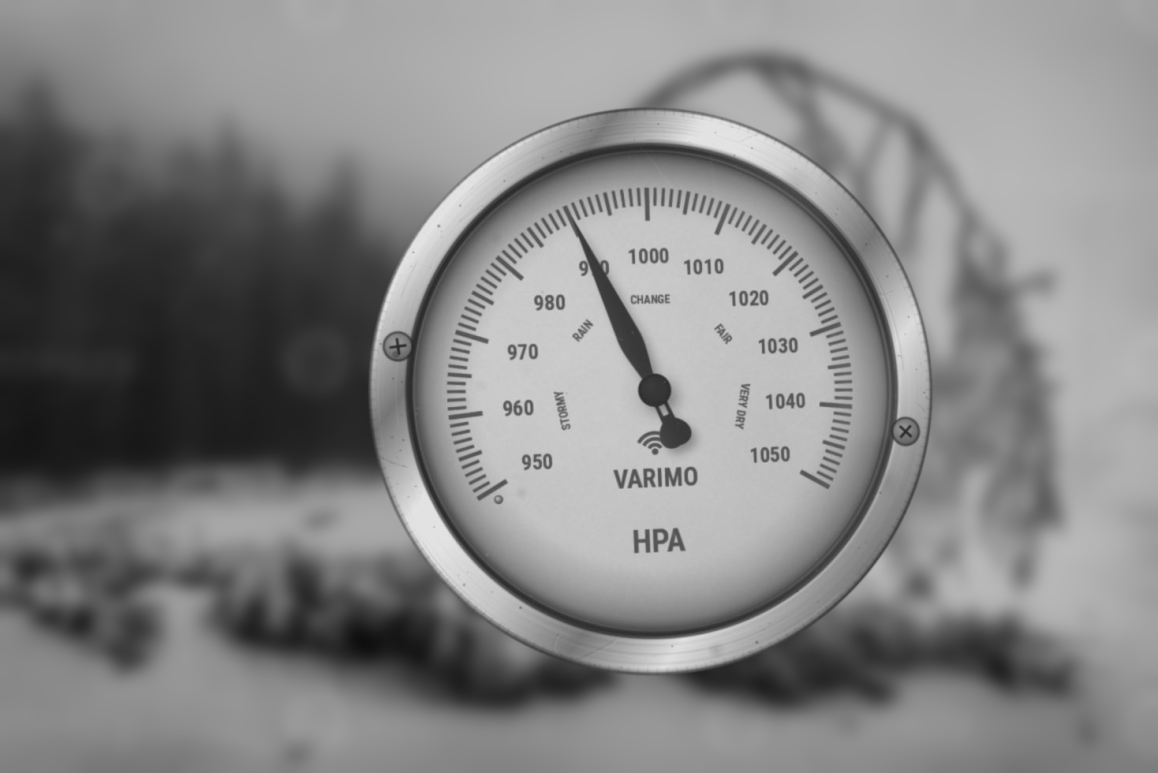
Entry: 990 hPa
